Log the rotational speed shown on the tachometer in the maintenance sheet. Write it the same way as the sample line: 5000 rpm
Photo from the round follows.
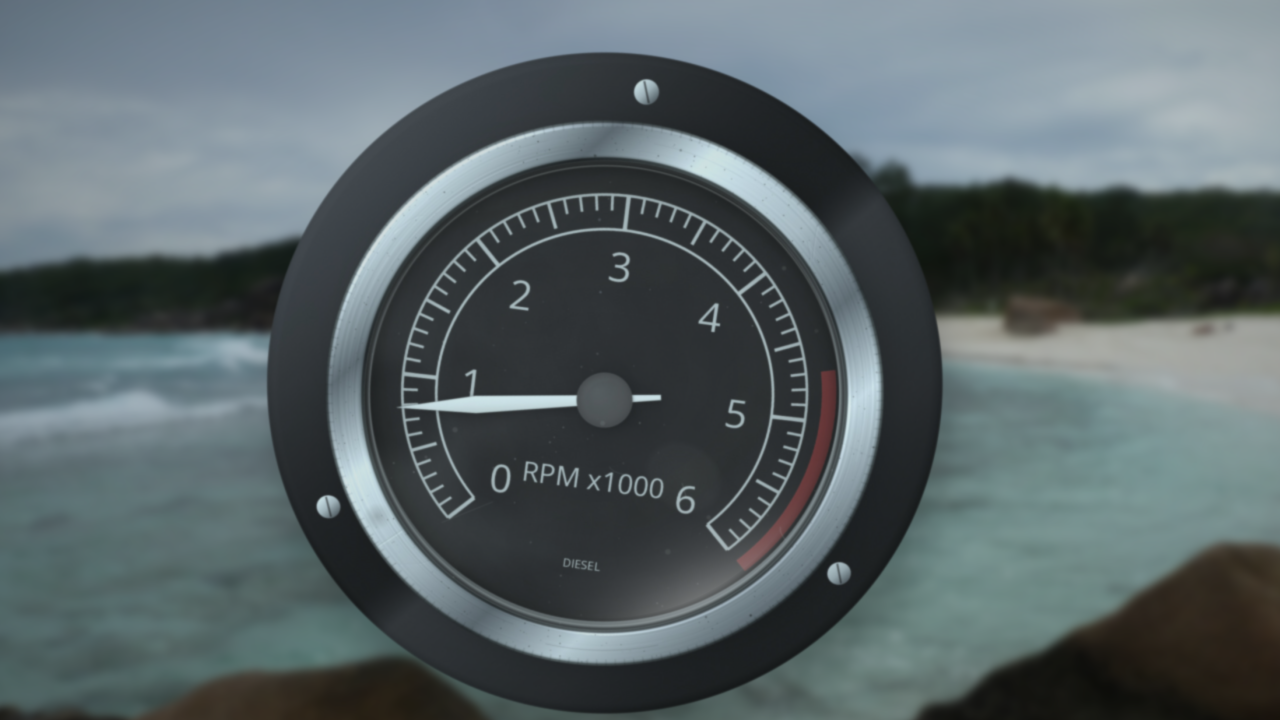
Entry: 800 rpm
